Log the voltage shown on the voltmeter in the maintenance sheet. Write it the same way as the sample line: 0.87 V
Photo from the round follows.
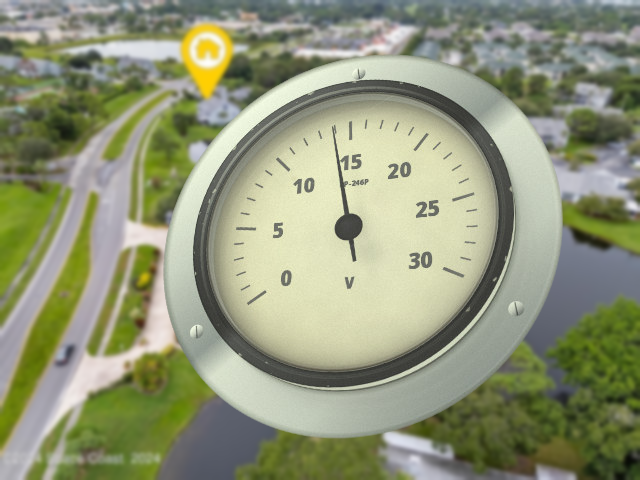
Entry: 14 V
